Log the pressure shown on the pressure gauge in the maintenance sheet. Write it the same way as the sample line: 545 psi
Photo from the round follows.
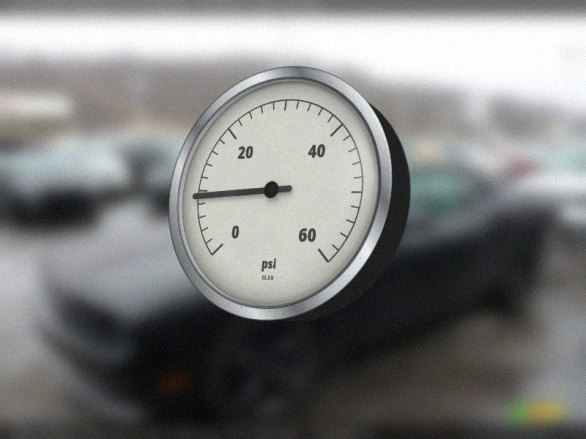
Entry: 9 psi
